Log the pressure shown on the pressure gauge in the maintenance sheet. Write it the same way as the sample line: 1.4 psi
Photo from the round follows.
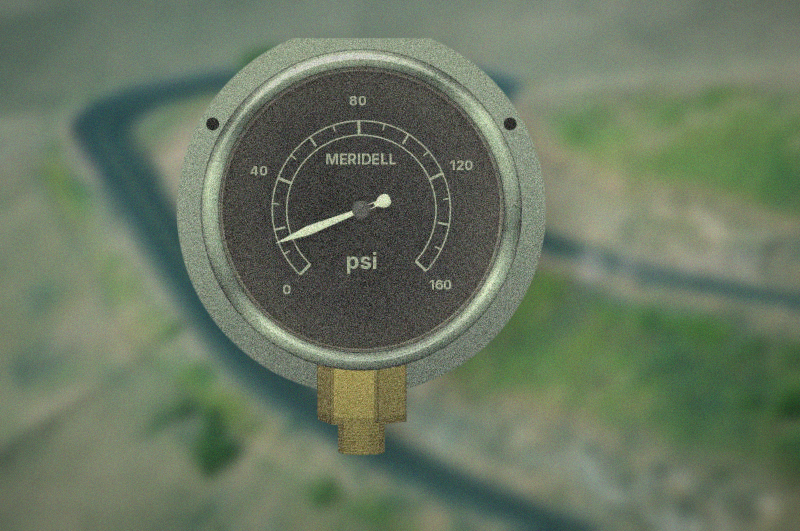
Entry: 15 psi
